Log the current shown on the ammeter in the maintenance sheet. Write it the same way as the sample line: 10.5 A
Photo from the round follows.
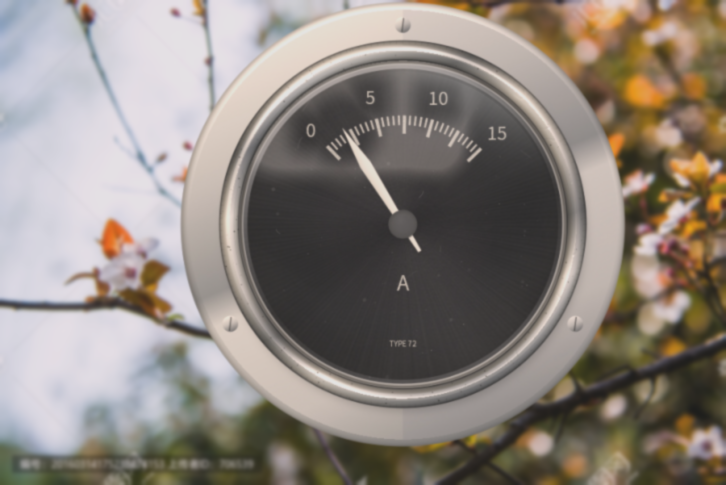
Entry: 2 A
